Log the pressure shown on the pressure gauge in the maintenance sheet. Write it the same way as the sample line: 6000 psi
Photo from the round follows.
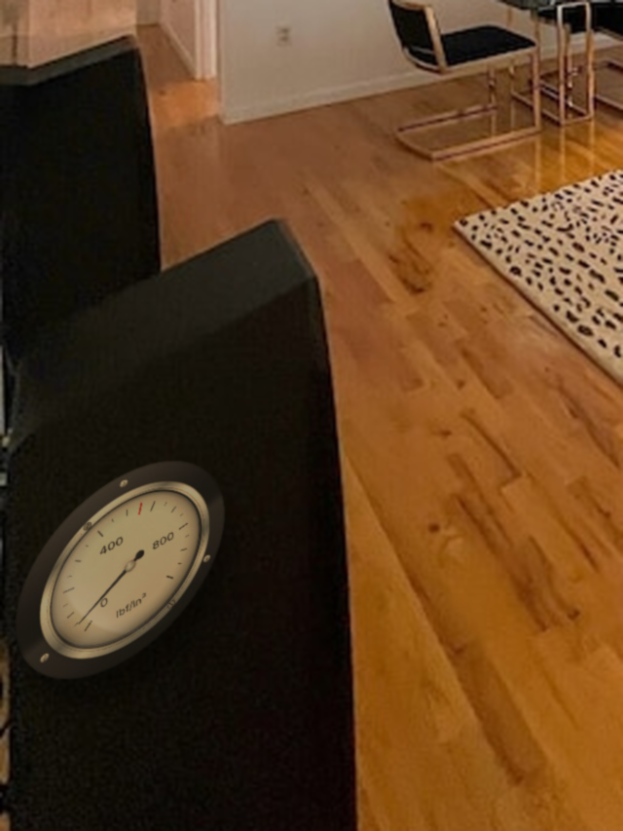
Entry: 50 psi
